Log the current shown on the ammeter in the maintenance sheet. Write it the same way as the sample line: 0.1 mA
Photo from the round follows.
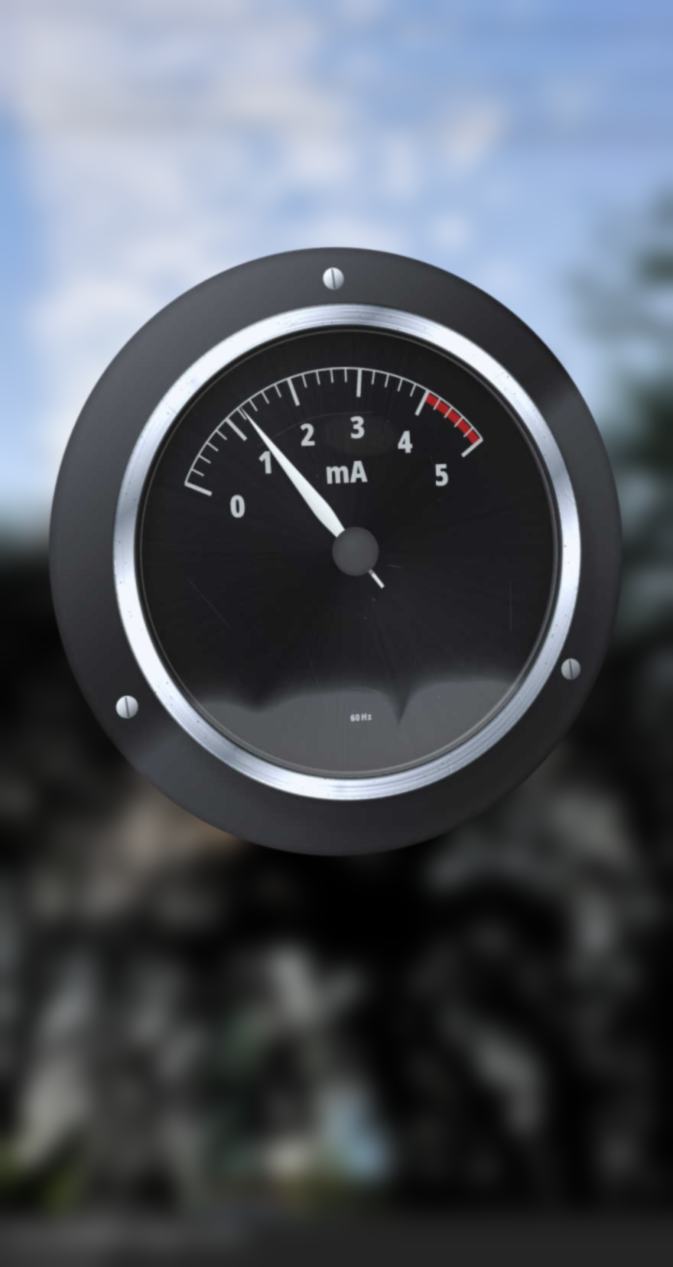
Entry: 1.2 mA
